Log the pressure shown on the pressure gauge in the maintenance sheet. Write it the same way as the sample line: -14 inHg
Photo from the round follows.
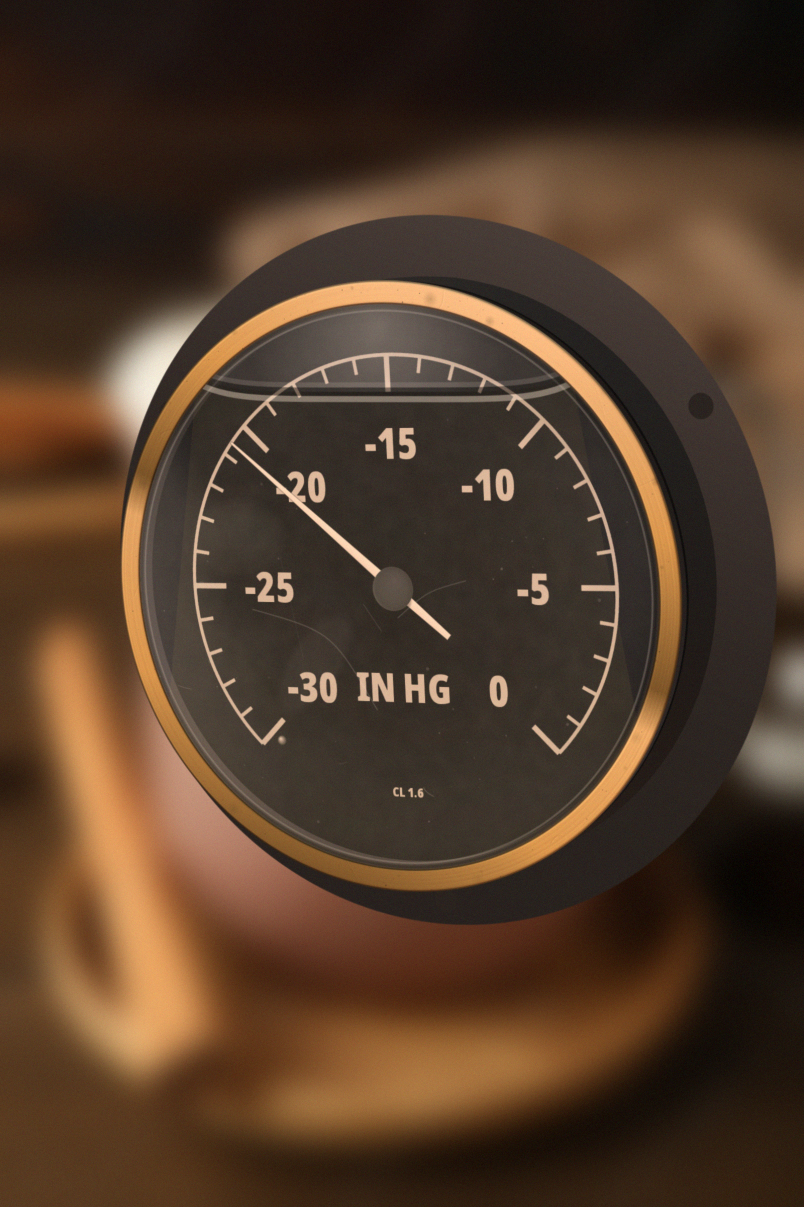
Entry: -20.5 inHg
